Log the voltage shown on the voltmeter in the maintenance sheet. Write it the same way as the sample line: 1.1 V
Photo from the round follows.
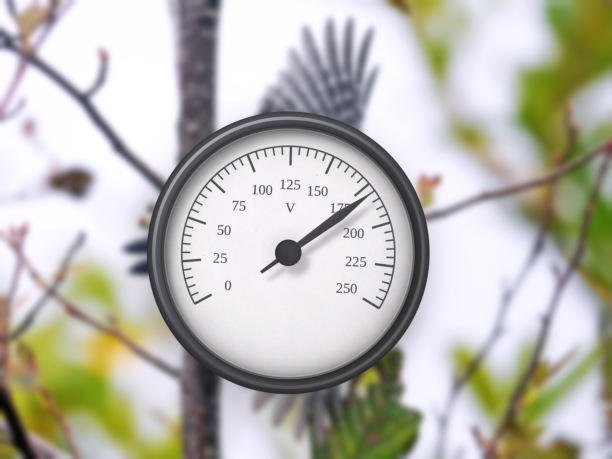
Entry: 180 V
